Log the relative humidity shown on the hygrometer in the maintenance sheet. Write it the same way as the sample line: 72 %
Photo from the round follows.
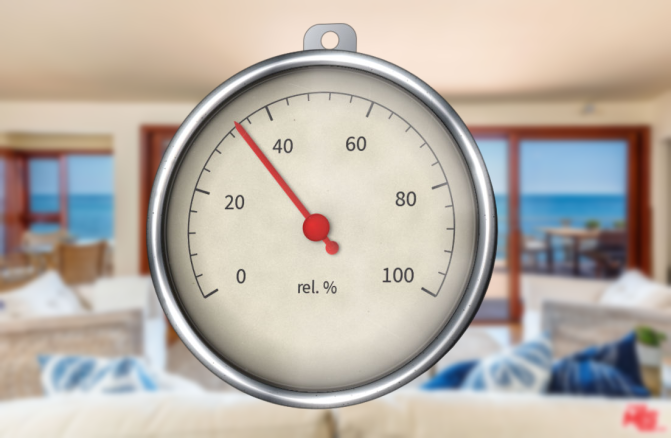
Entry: 34 %
